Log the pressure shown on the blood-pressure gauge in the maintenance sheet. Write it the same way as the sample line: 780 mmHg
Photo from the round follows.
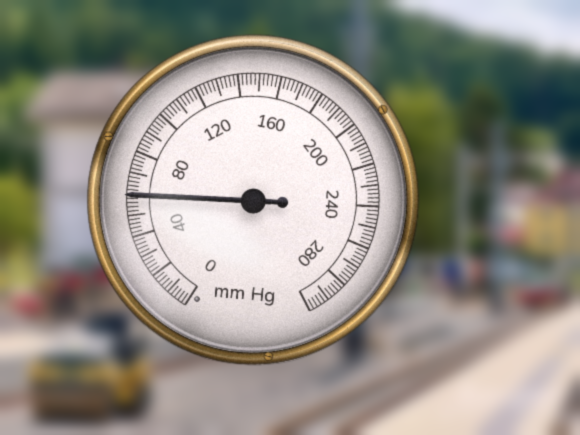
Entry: 60 mmHg
